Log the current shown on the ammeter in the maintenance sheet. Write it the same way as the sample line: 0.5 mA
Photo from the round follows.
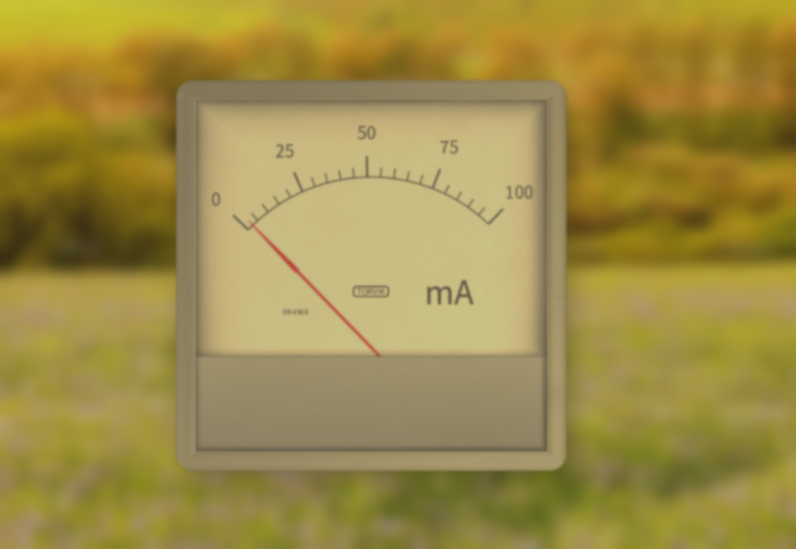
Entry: 2.5 mA
